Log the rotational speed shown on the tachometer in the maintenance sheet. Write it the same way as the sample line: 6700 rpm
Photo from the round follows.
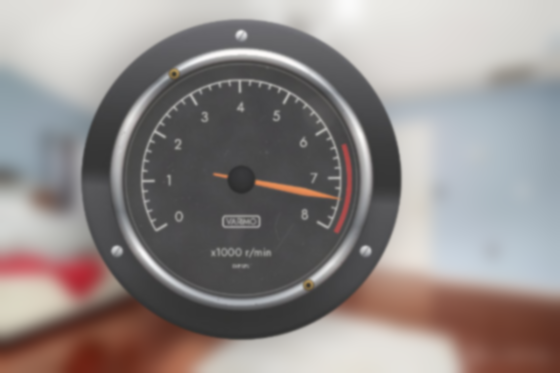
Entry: 7400 rpm
